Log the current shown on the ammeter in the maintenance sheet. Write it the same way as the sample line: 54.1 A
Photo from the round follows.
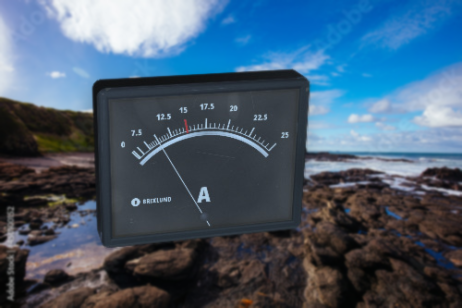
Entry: 10 A
